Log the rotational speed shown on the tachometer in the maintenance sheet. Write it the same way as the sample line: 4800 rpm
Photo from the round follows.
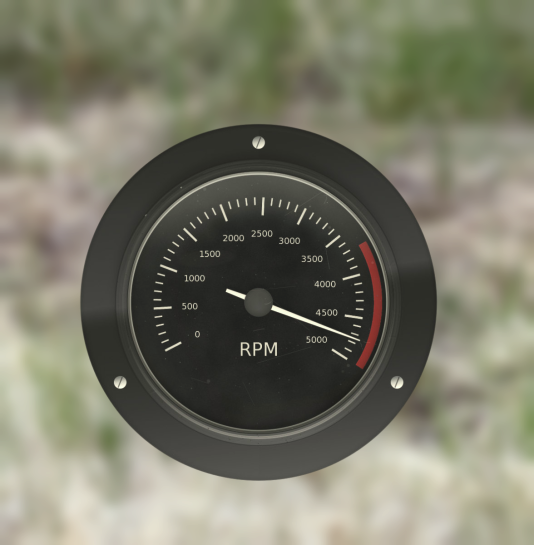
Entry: 4750 rpm
